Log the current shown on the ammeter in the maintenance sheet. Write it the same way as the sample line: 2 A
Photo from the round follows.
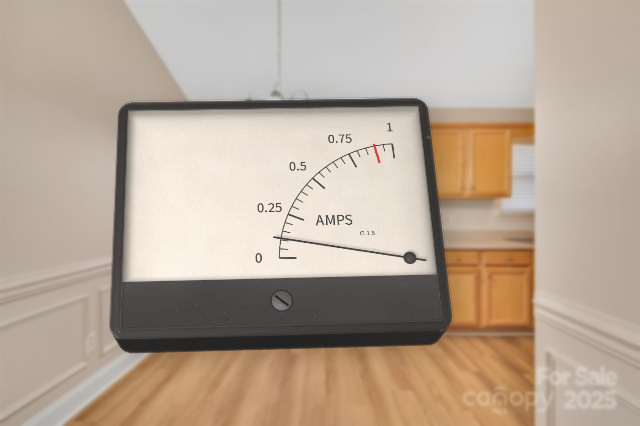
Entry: 0.1 A
